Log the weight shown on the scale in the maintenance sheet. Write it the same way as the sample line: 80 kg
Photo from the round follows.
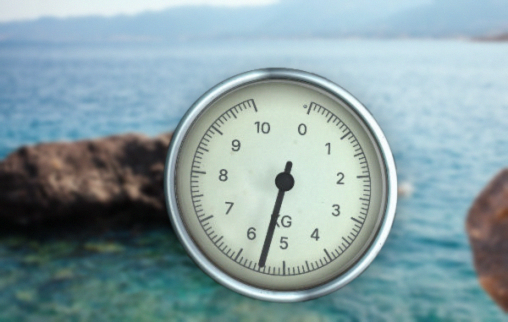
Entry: 5.5 kg
